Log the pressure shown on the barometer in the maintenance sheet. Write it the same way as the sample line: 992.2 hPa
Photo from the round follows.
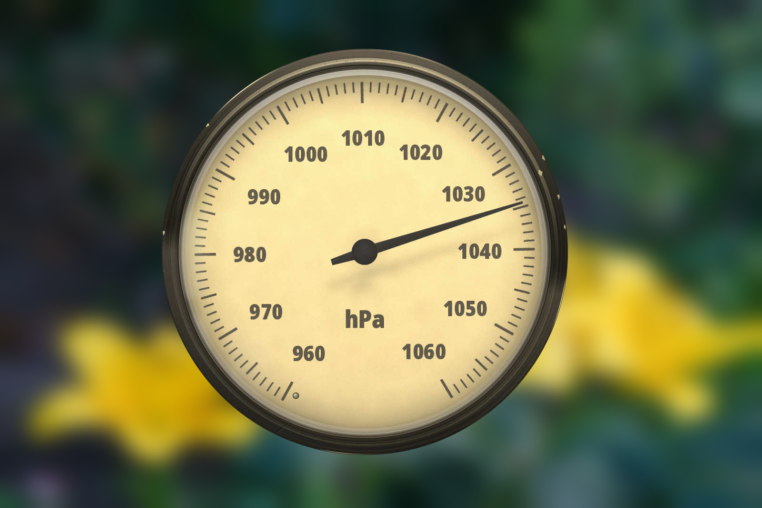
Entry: 1034.5 hPa
